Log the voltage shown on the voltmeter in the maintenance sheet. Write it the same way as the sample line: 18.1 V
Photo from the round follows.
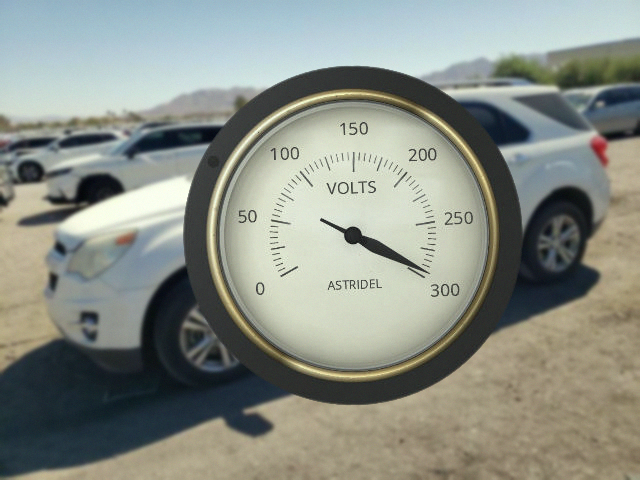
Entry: 295 V
